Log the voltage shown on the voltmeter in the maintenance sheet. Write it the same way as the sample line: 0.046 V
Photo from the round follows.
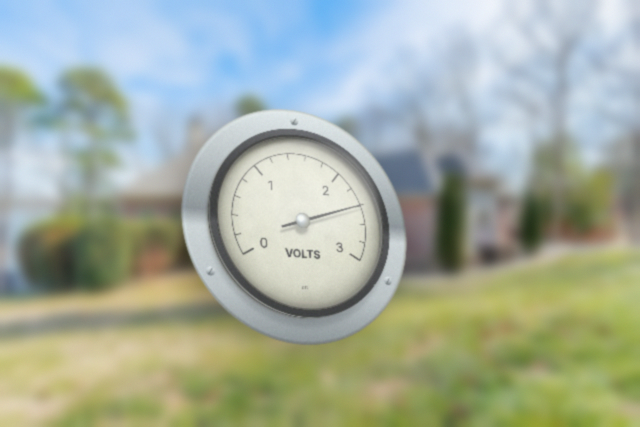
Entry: 2.4 V
